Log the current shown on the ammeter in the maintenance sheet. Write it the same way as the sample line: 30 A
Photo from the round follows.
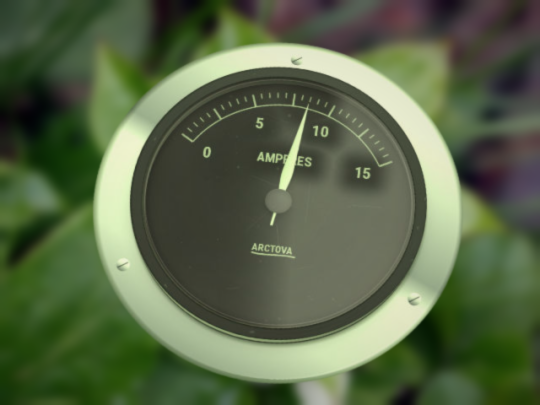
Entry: 8.5 A
